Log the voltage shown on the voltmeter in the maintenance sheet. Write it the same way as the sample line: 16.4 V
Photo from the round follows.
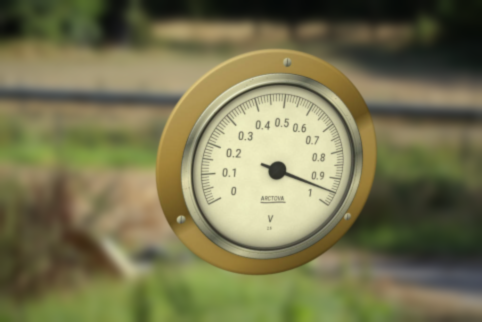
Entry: 0.95 V
